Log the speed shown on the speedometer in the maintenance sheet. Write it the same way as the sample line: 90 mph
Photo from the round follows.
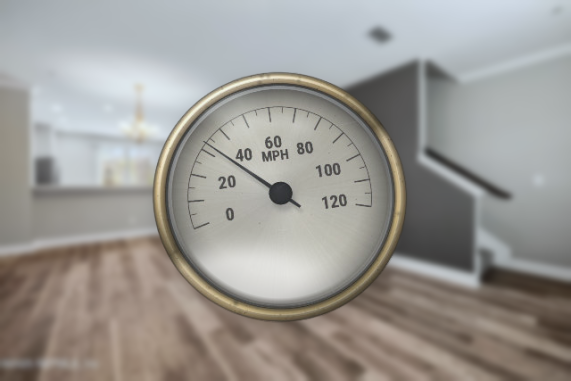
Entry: 32.5 mph
